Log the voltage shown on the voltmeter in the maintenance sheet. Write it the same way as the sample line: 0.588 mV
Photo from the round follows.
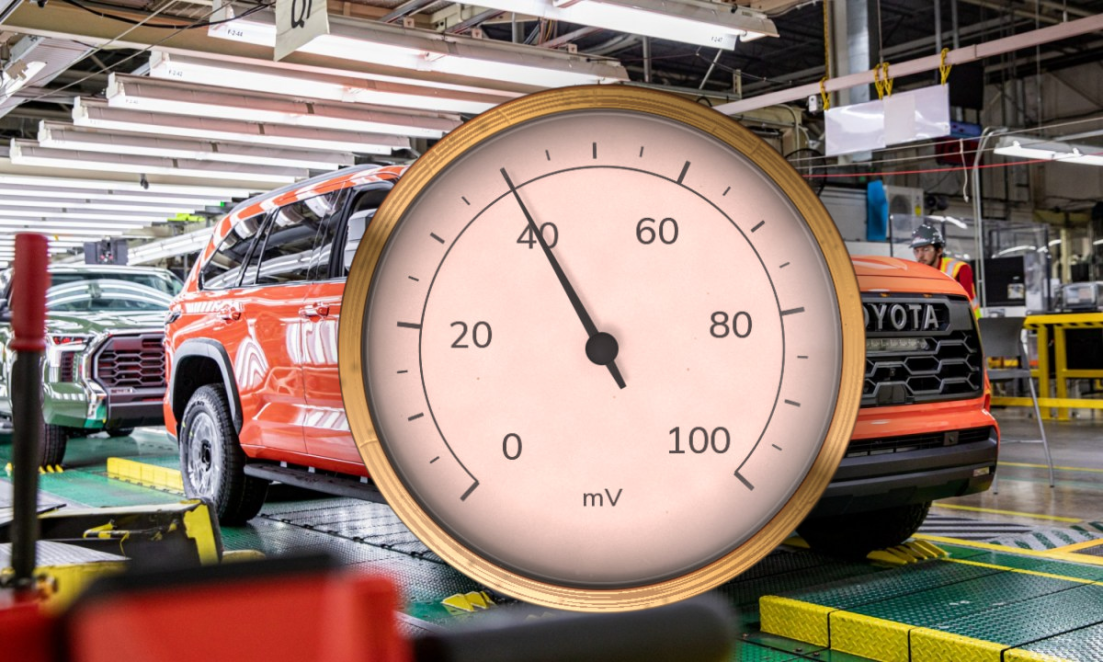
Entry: 40 mV
